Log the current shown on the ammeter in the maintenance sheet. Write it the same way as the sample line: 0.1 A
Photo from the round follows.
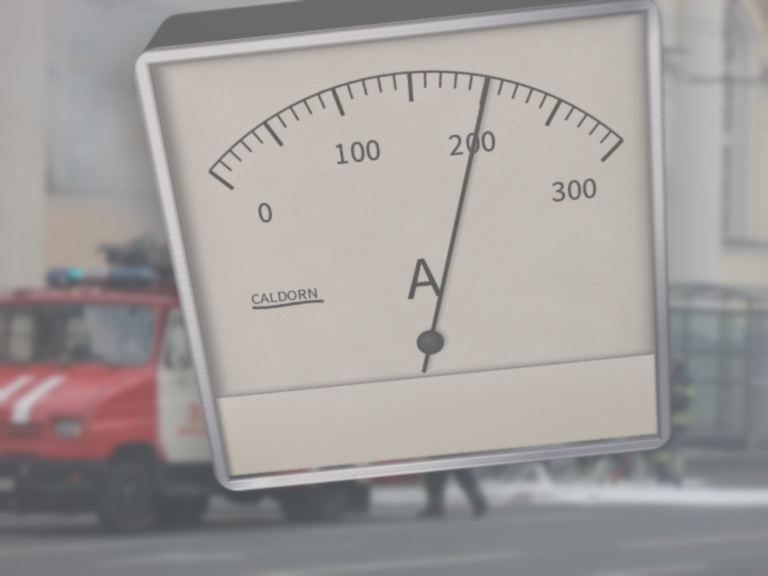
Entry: 200 A
